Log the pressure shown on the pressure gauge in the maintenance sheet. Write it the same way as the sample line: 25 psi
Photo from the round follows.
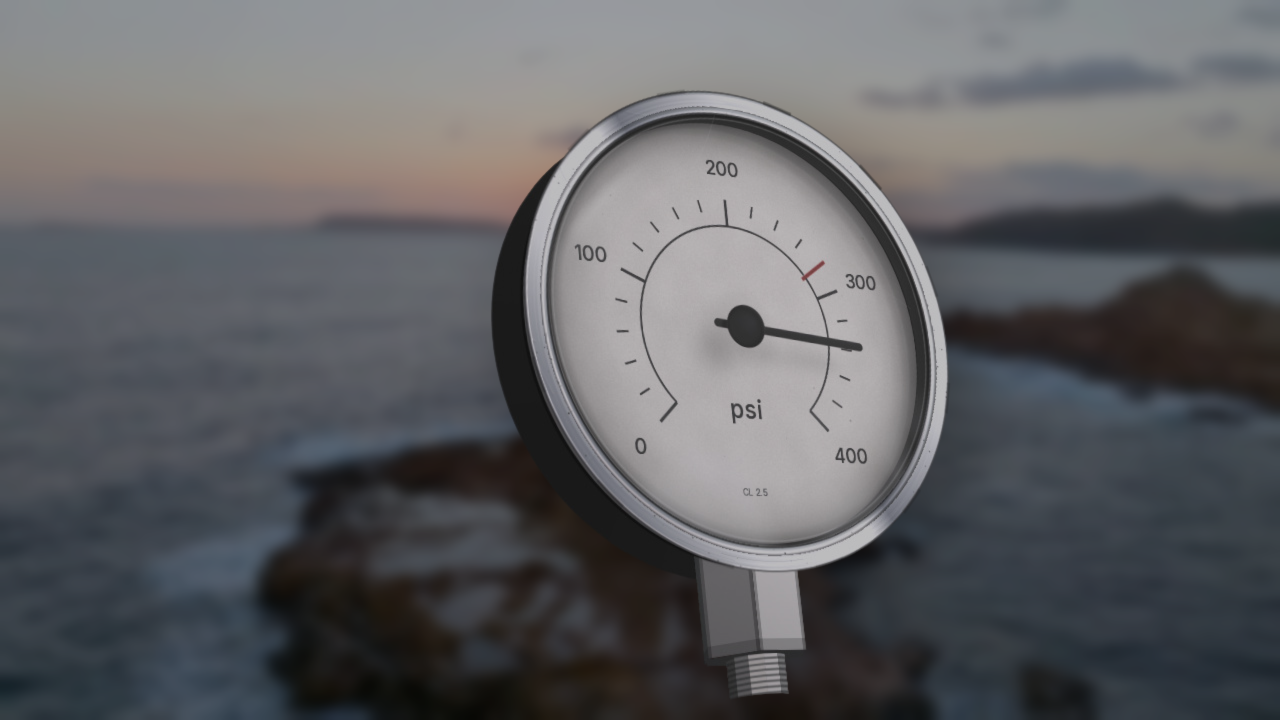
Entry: 340 psi
